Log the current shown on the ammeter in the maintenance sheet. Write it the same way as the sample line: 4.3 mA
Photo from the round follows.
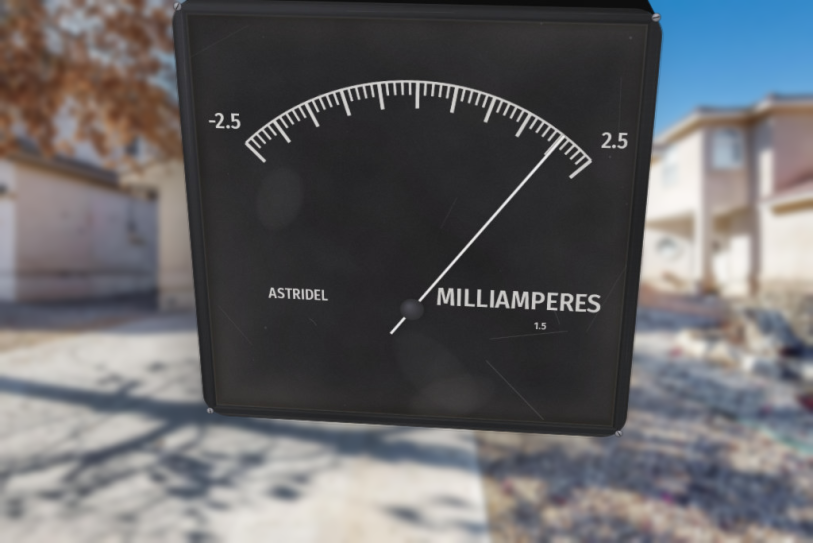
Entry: 2 mA
